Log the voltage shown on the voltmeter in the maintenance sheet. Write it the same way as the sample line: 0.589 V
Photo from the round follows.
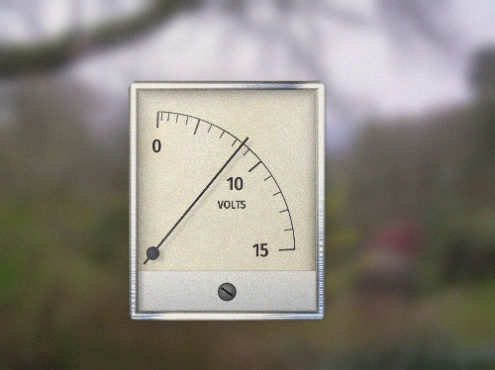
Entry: 8.5 V
